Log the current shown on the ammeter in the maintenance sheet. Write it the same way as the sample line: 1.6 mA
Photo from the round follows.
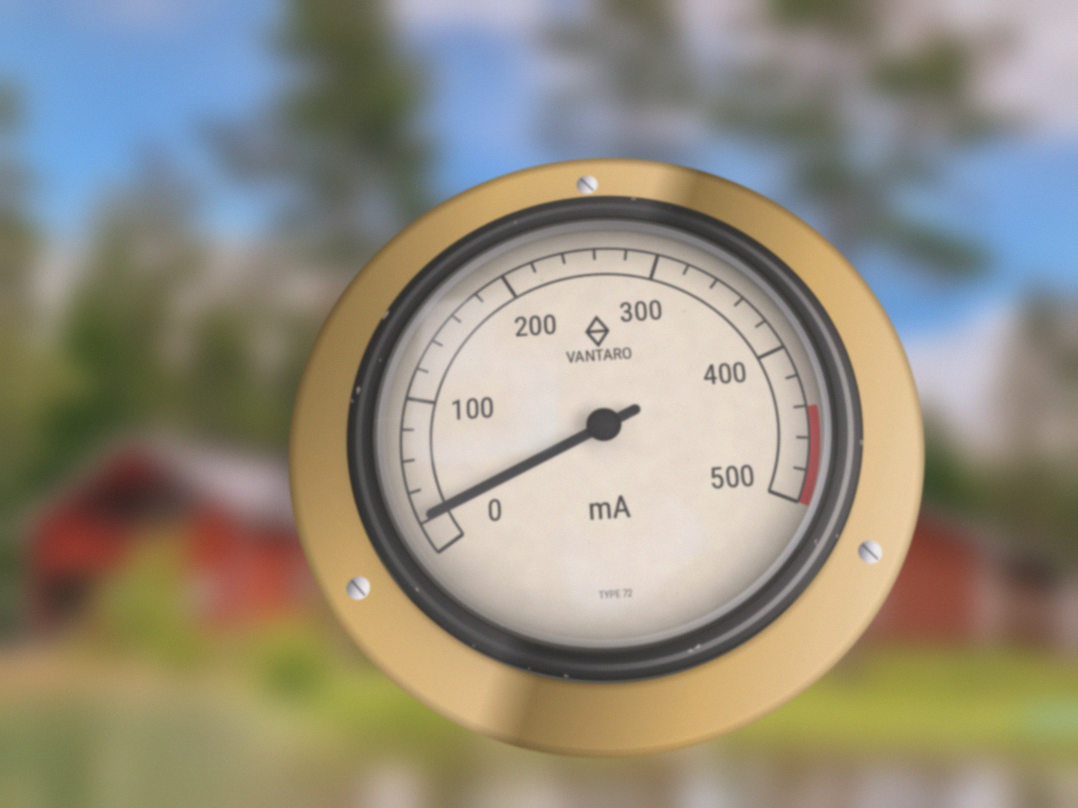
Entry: 20 mA
